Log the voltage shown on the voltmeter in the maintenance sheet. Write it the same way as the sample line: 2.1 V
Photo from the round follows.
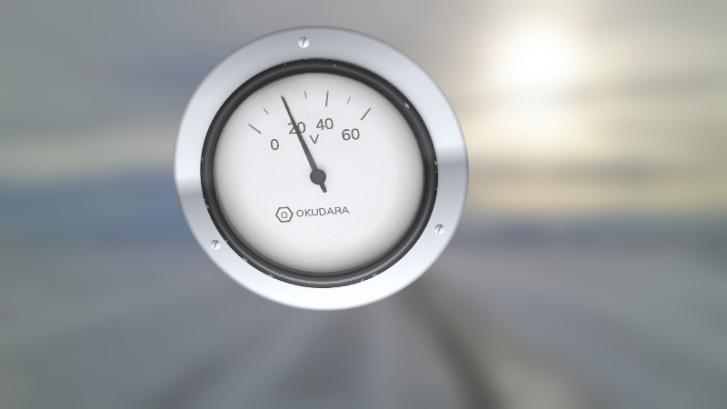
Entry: 20 V
